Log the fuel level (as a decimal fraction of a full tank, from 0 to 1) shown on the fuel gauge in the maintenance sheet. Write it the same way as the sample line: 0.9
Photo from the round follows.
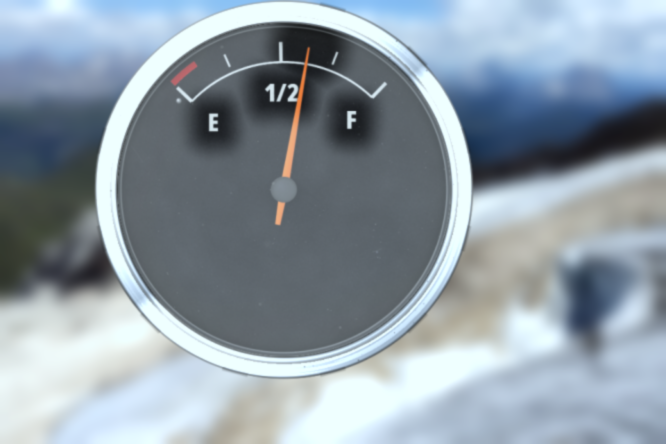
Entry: 0.625
